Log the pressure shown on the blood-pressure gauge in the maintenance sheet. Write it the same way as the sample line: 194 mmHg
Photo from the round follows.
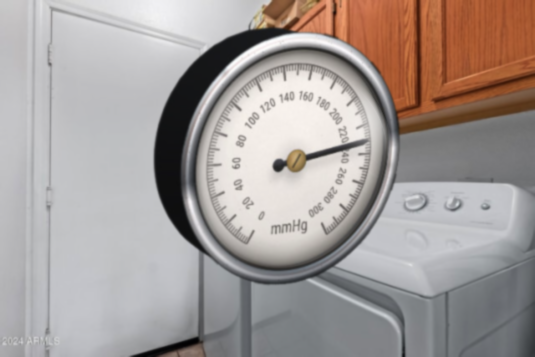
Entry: 230 mmHg
